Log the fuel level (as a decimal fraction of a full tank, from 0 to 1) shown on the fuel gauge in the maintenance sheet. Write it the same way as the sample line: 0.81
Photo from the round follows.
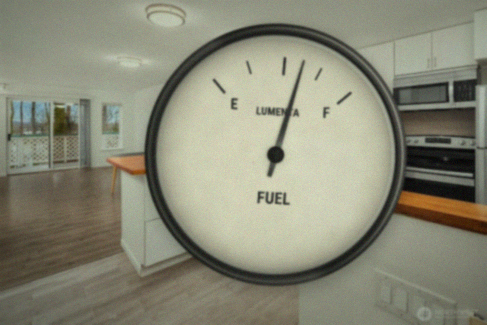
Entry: 0.625
